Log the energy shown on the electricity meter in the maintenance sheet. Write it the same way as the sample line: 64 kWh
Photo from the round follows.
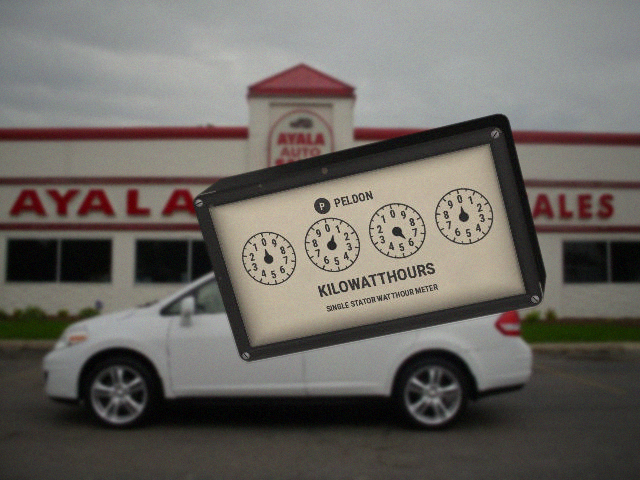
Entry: 60 kWh
